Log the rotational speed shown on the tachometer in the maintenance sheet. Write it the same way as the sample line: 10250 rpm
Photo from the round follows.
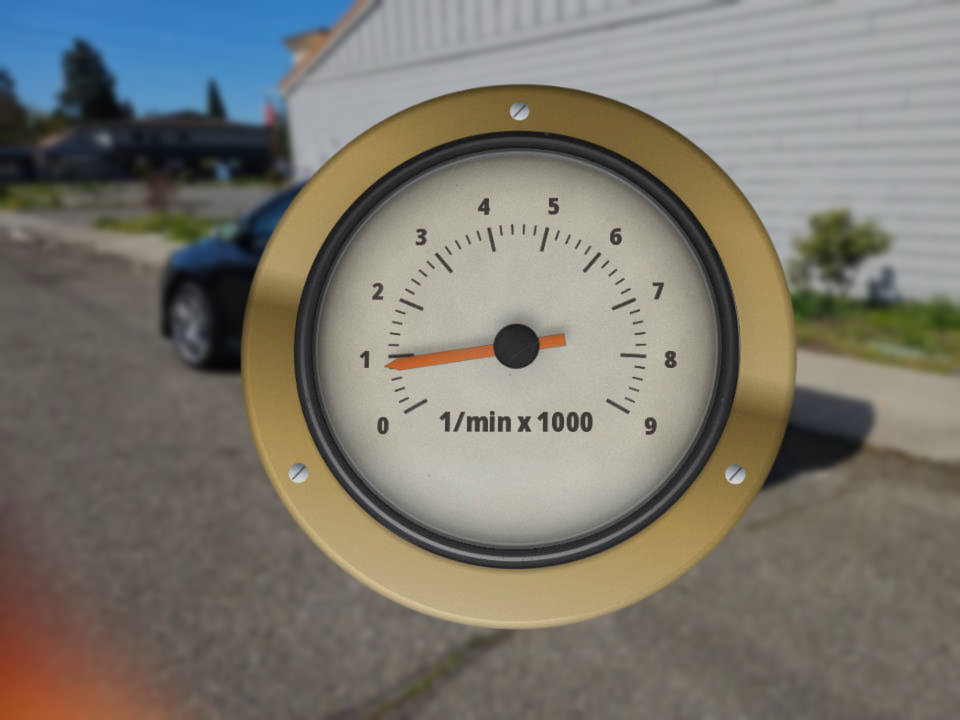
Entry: 800 rpm
